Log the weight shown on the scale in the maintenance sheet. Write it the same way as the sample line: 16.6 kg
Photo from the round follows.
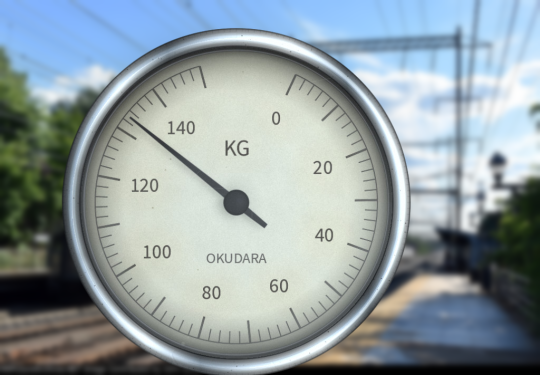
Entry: 133 kg
